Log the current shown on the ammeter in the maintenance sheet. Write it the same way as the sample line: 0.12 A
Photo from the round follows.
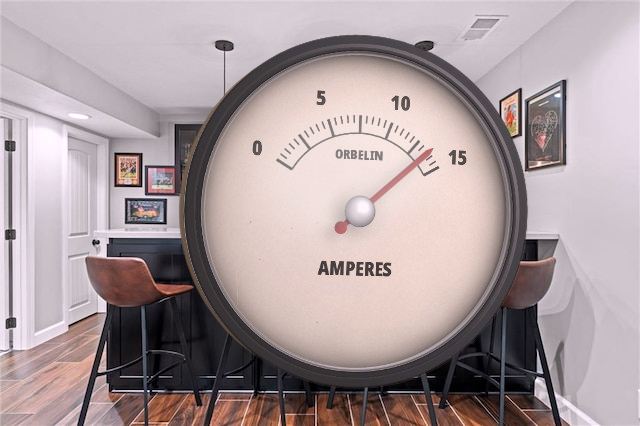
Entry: 13.5 A
